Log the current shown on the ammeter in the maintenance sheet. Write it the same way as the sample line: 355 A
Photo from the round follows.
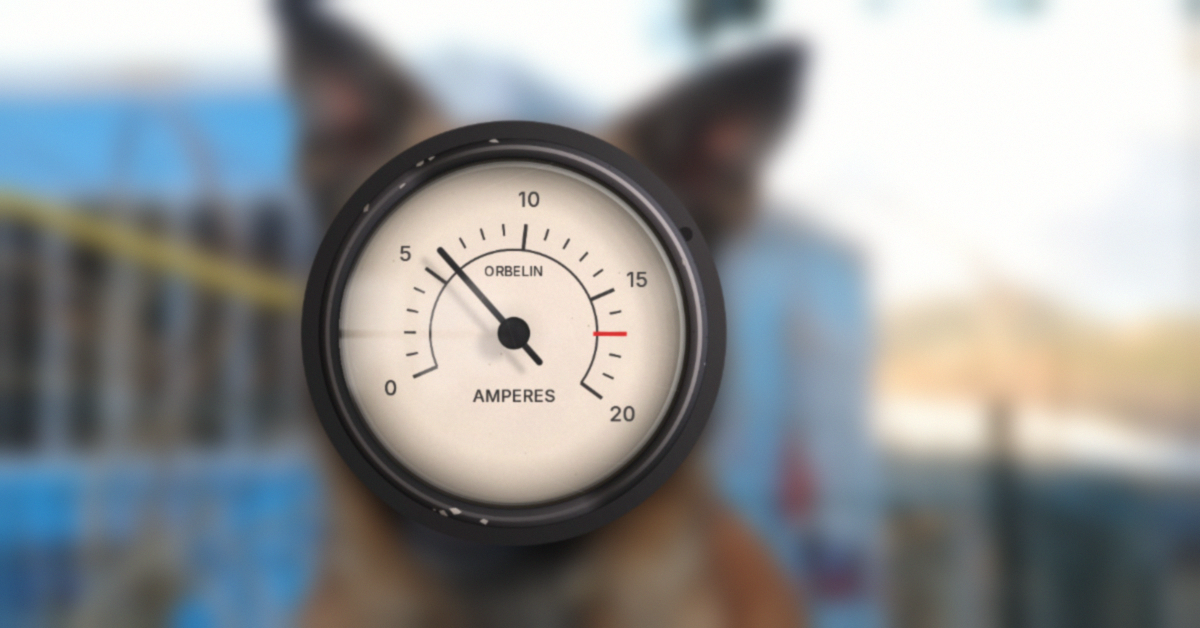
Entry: 6 A
